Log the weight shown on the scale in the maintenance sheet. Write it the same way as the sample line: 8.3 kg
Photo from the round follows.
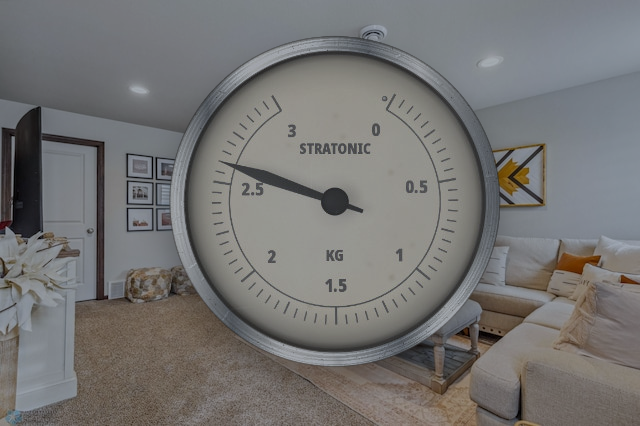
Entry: 2.6 kg
